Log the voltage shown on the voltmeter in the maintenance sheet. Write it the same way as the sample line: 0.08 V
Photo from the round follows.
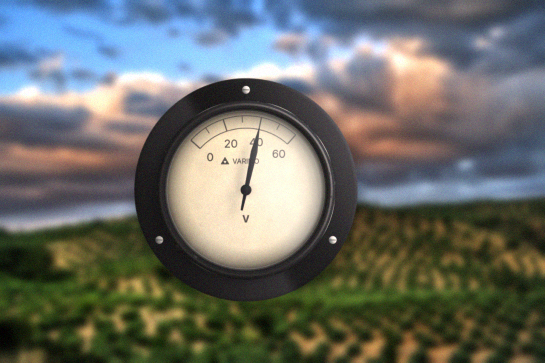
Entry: 40 V
